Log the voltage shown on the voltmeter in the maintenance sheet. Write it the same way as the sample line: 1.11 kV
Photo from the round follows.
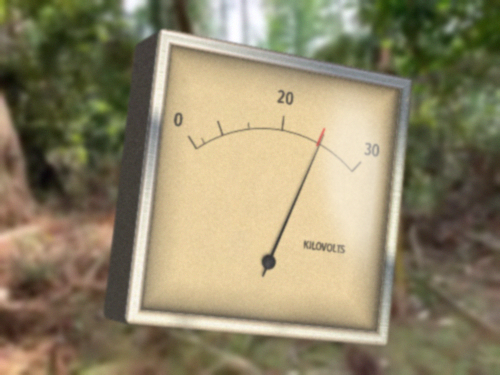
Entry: 25 kV
